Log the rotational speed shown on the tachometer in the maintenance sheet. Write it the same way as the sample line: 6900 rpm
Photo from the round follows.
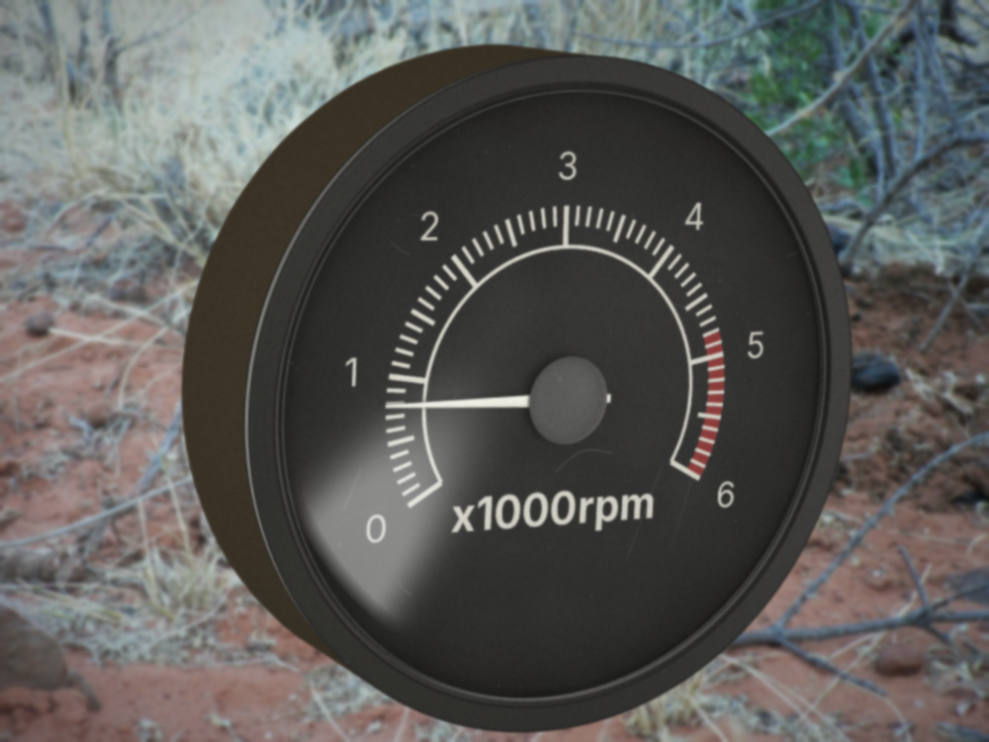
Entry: 800 rpm
